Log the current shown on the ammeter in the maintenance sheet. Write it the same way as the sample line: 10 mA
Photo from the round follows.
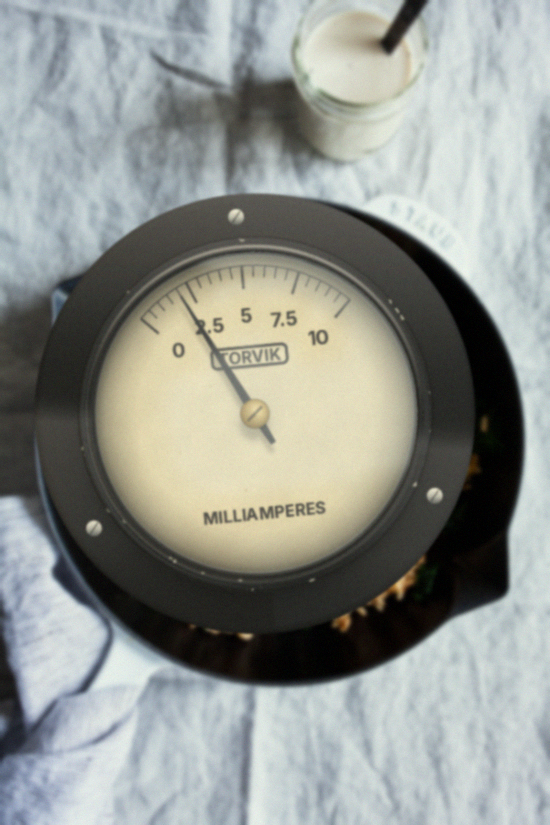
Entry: 2 mA
